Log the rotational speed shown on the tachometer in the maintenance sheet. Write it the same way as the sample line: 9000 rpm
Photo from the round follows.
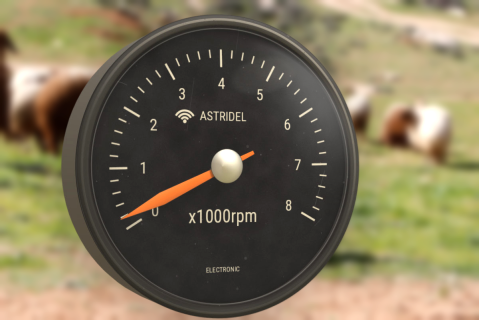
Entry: 200 rpm
